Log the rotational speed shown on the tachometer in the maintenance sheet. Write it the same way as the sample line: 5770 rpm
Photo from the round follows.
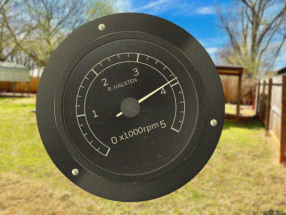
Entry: 3900 rpm
